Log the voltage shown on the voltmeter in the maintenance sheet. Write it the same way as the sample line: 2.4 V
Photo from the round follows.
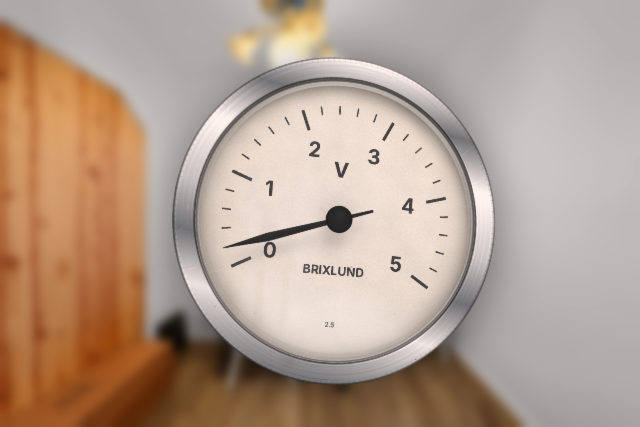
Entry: 0.2 V
